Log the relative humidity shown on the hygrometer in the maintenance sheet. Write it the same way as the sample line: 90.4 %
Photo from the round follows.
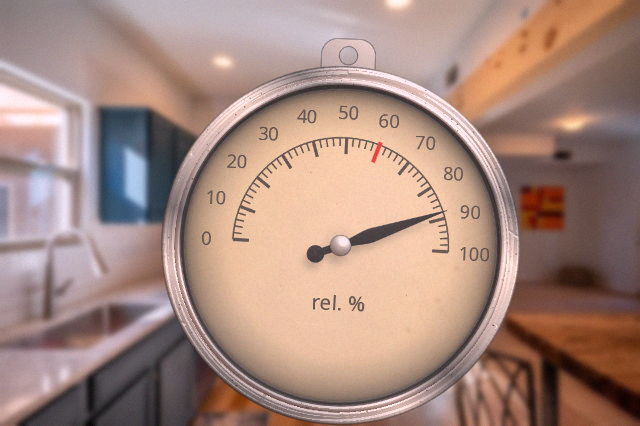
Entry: 88 %
